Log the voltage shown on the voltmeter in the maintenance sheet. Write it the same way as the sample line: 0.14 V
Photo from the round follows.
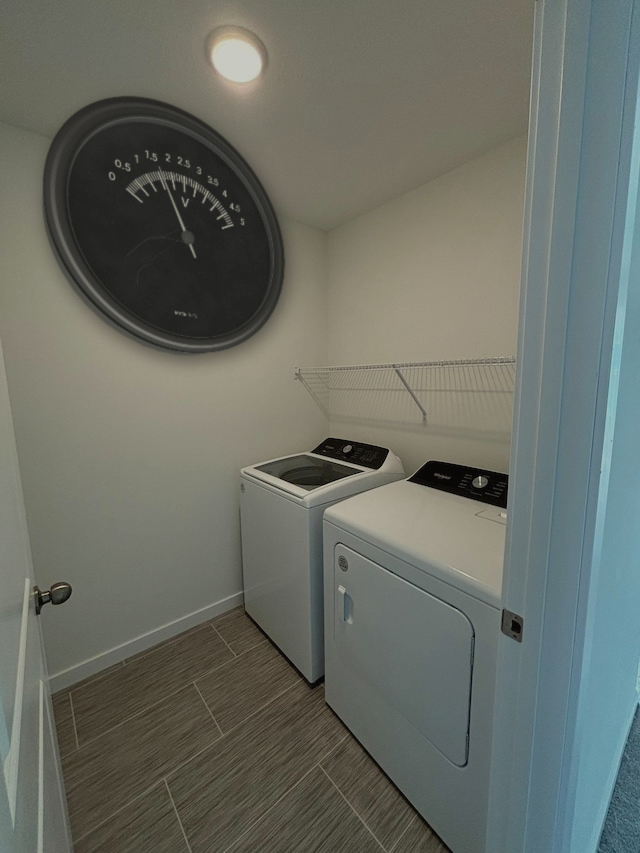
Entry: 1.5 V
